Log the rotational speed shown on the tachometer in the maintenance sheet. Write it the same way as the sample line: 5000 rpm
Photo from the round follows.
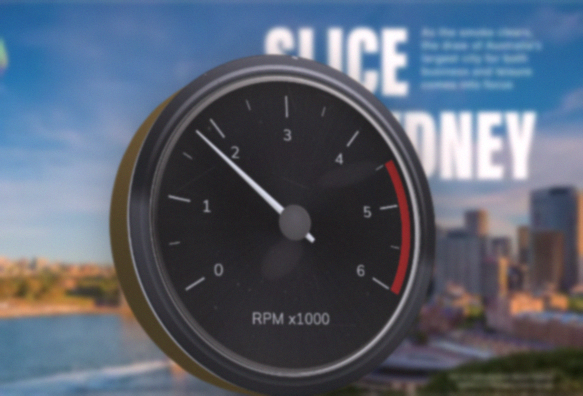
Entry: 1750 rpm
